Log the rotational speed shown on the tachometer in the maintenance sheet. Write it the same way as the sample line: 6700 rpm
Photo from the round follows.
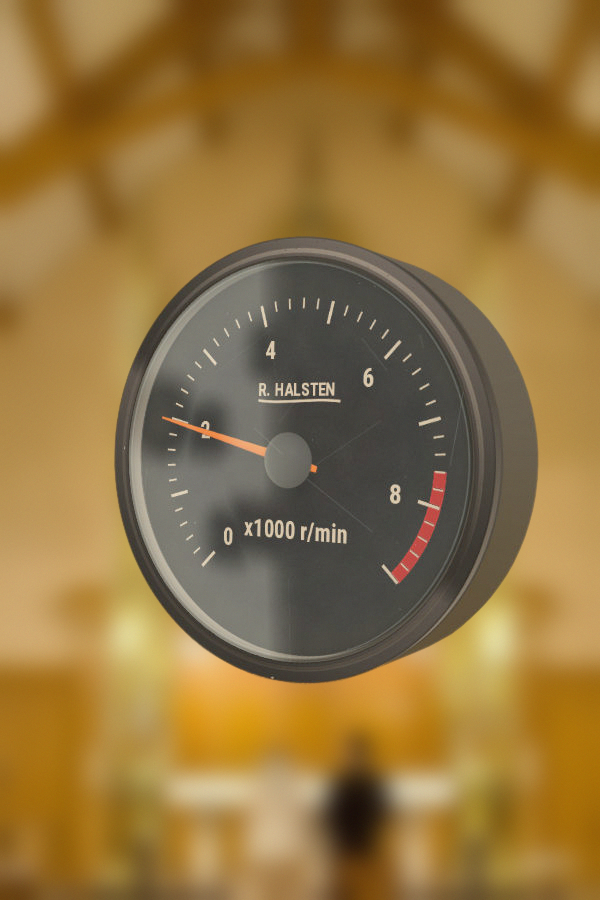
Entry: 2000 rpm
